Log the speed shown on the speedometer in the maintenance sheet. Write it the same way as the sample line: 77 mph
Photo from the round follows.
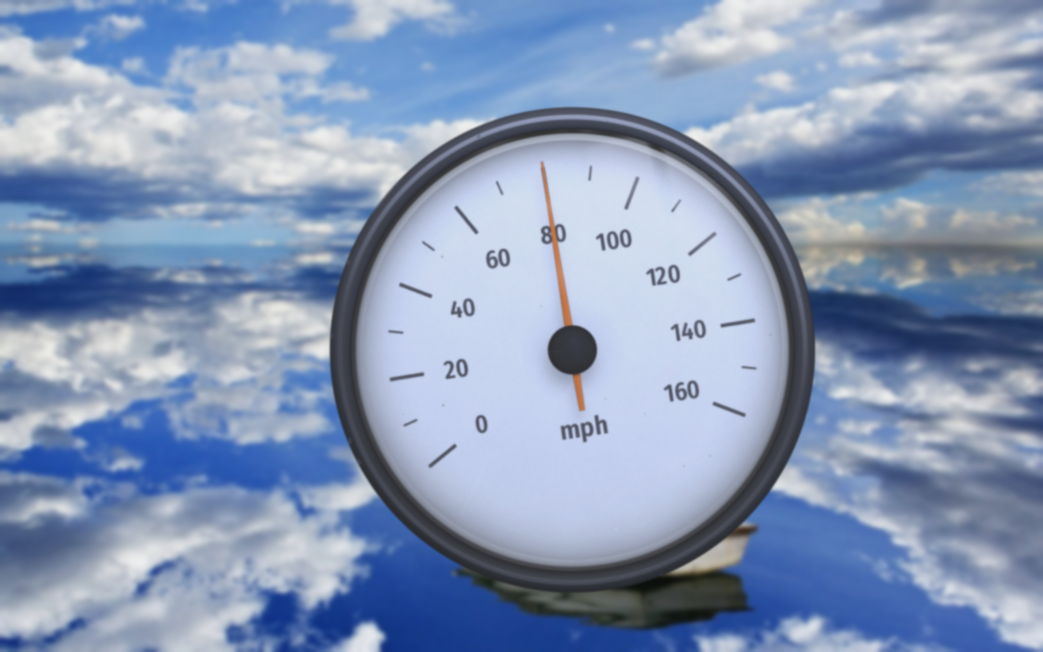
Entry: 80 mph
